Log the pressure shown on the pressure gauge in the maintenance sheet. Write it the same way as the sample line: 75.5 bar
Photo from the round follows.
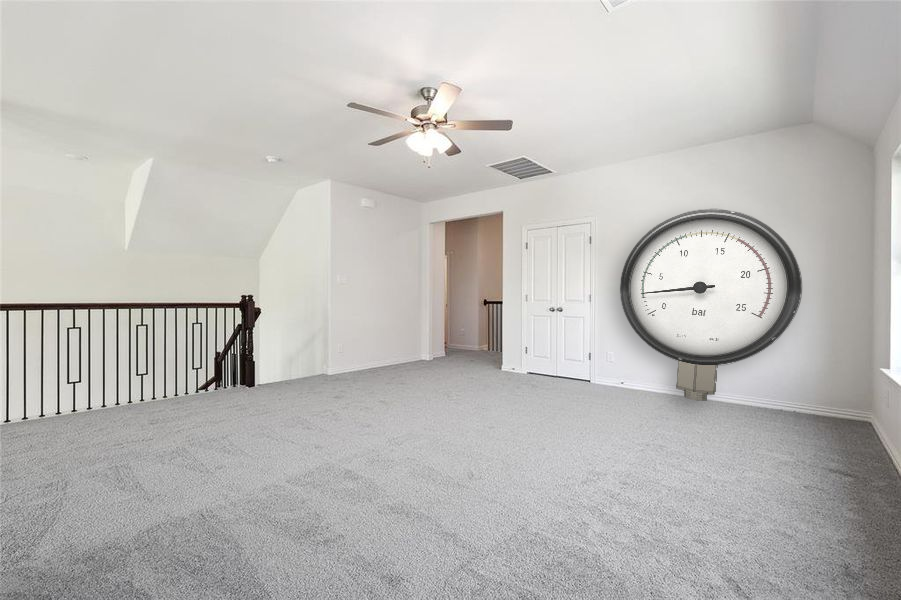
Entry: 2.5 bar
